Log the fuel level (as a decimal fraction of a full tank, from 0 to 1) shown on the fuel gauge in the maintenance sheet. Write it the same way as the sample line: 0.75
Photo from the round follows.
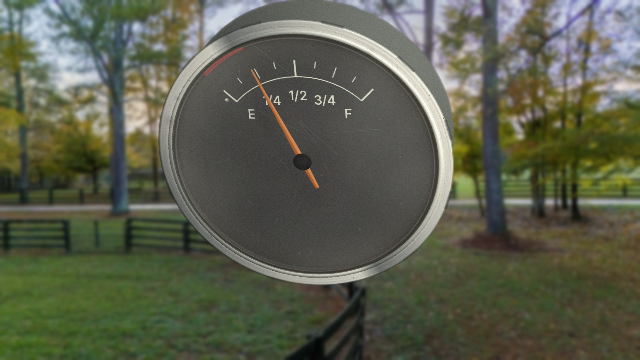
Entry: 0.25
